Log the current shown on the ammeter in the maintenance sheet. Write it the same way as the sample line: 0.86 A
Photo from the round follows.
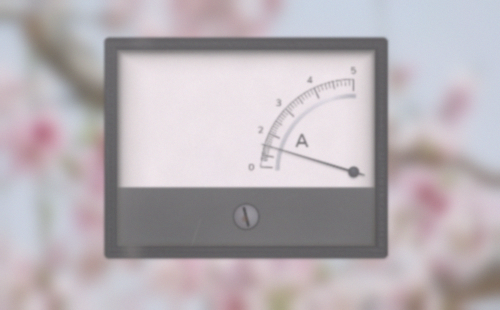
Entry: 1.5 A
